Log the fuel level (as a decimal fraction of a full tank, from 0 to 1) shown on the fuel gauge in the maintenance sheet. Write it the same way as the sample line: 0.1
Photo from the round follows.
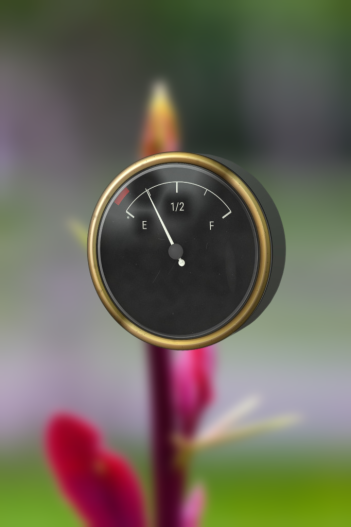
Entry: 0.25
